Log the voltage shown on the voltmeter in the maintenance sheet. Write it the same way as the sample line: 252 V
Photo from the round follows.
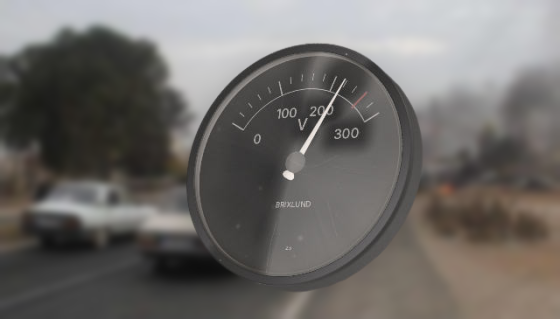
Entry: 220 V
